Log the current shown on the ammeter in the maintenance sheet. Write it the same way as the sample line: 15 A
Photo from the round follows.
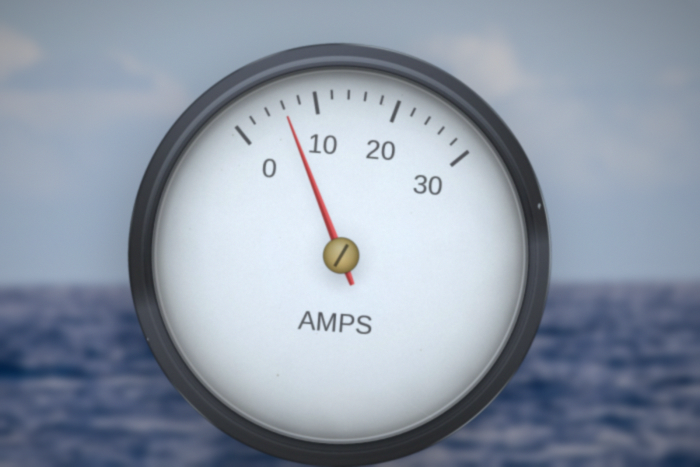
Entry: 6 A
